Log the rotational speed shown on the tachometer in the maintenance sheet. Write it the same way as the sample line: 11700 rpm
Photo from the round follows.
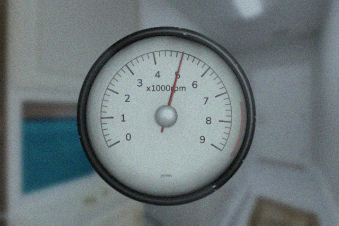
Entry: 5000 rpm
